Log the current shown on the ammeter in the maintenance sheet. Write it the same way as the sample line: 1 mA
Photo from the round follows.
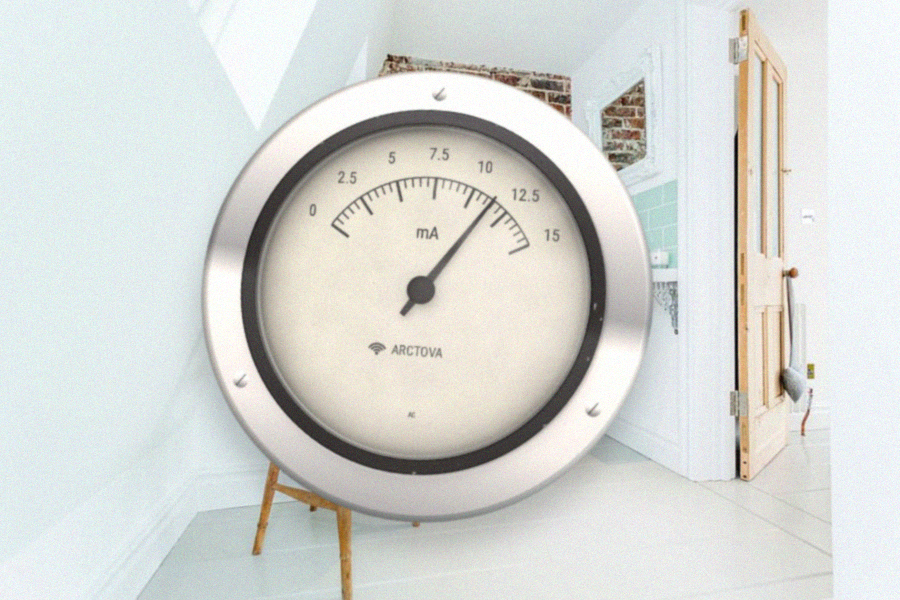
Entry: 11.5 mA
